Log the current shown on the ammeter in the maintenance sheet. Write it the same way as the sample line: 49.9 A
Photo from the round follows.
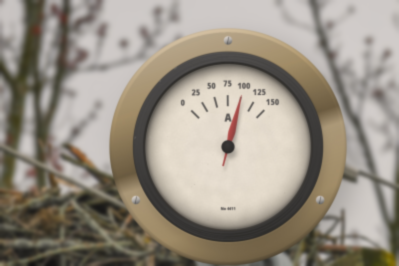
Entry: 100 A
